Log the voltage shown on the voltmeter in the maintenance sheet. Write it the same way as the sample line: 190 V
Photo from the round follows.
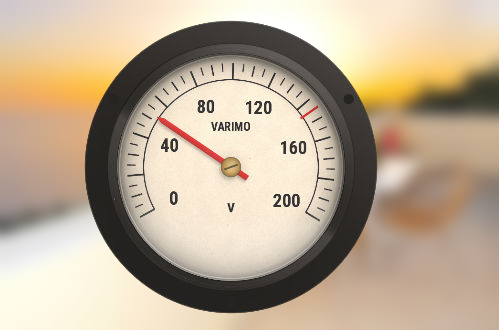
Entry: 52.5 V
